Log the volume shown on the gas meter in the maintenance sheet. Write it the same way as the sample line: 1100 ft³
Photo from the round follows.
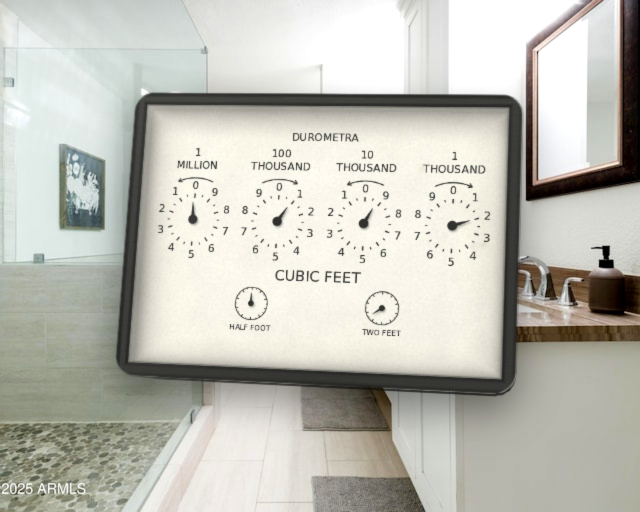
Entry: 9200 ft³
